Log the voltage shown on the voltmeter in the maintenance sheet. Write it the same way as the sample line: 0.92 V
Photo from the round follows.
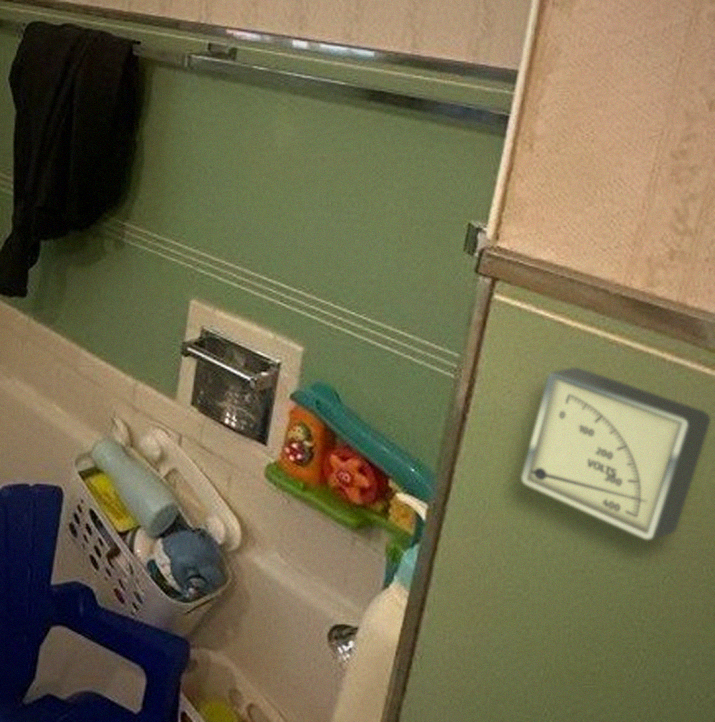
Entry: 350 V
